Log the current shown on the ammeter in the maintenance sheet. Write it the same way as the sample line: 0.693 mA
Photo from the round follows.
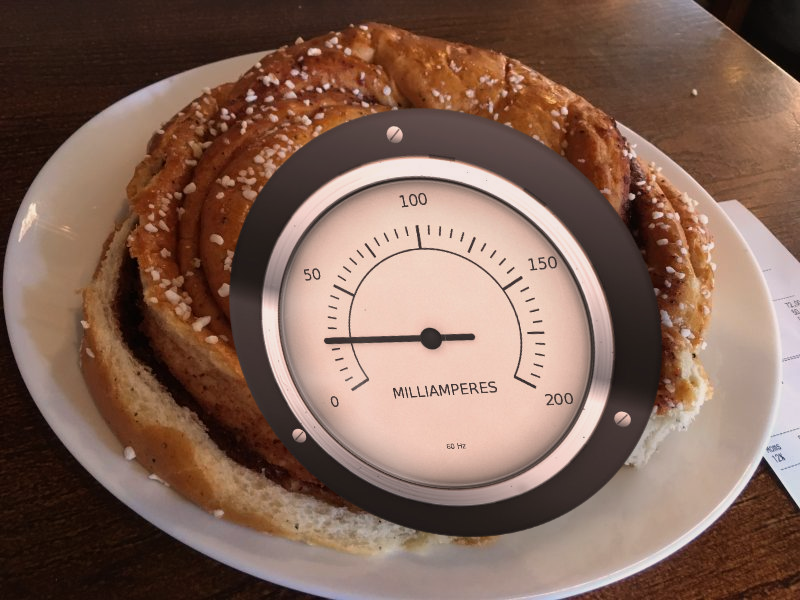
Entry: 25 mA
